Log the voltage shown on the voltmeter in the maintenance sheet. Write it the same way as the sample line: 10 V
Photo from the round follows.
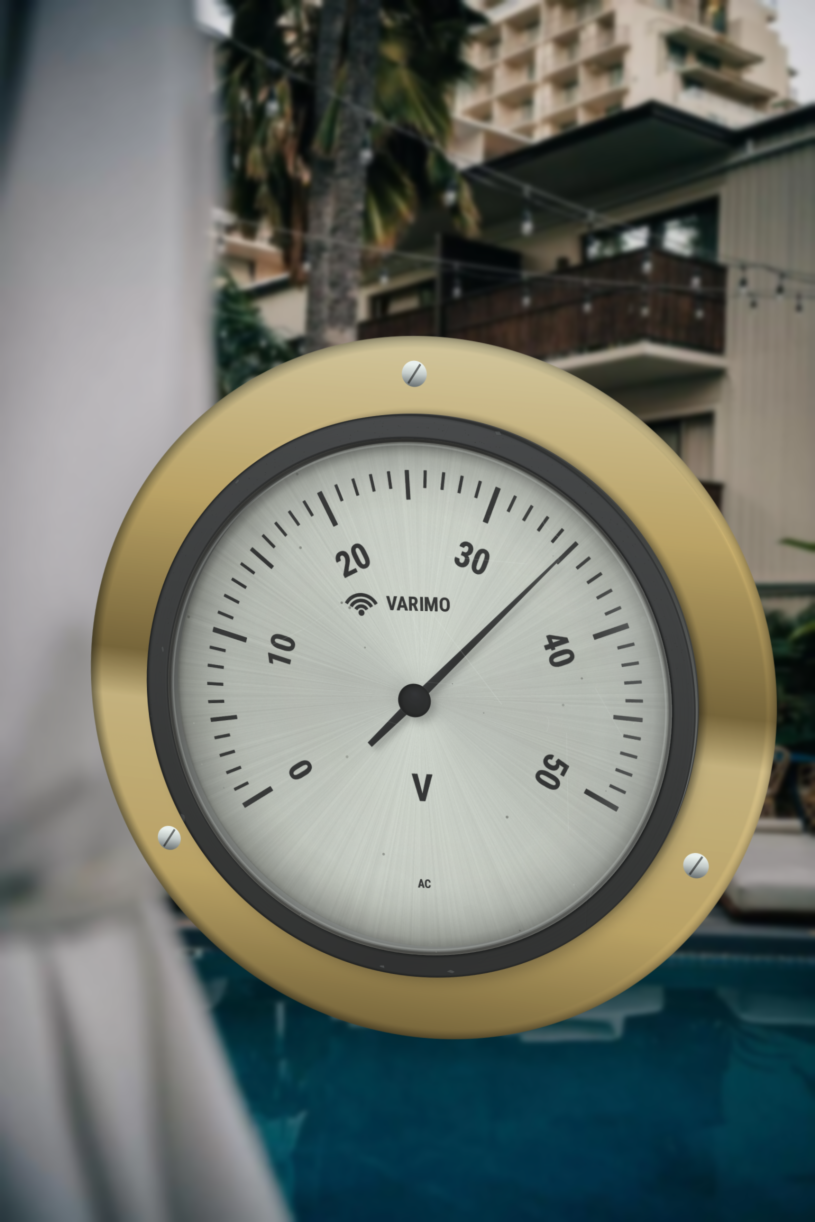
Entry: 35 V
